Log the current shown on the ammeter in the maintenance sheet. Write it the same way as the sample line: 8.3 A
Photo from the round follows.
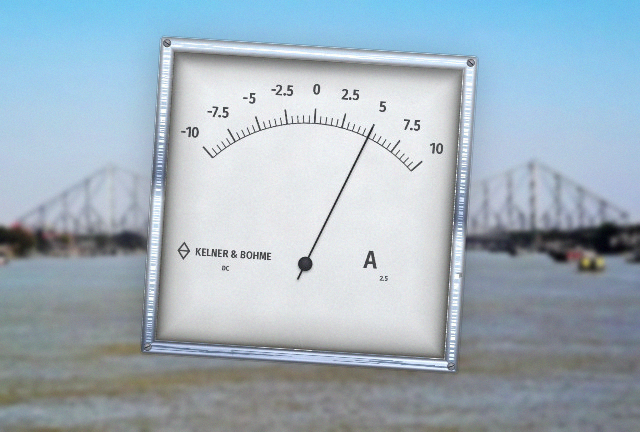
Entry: 5 A
